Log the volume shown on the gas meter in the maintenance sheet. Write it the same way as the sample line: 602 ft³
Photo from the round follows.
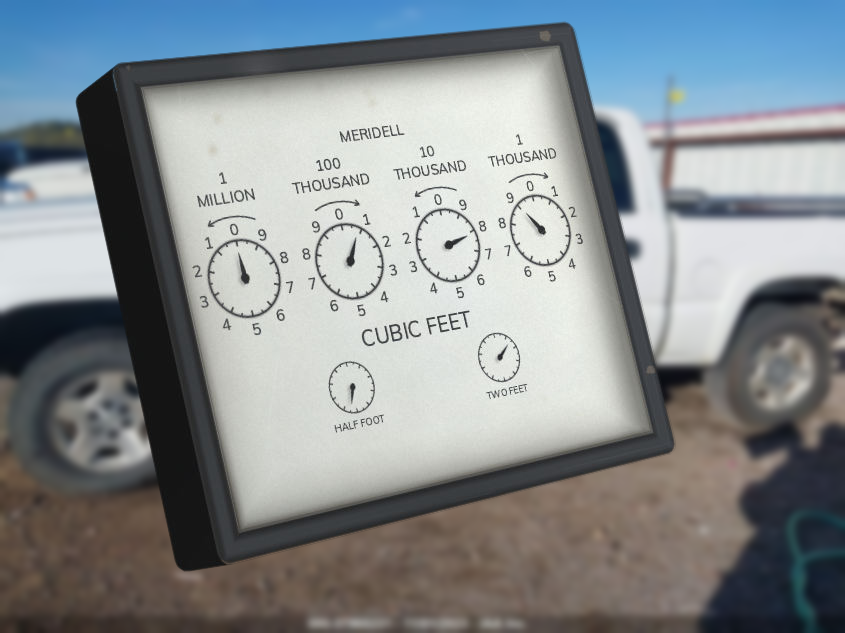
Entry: 7900 ft³
